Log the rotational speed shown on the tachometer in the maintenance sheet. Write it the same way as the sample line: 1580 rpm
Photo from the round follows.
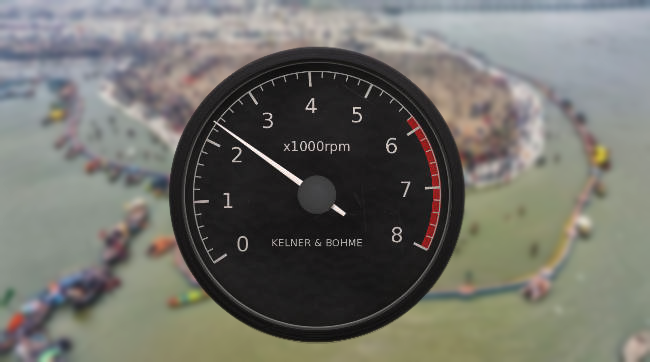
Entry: 2300 rpm
